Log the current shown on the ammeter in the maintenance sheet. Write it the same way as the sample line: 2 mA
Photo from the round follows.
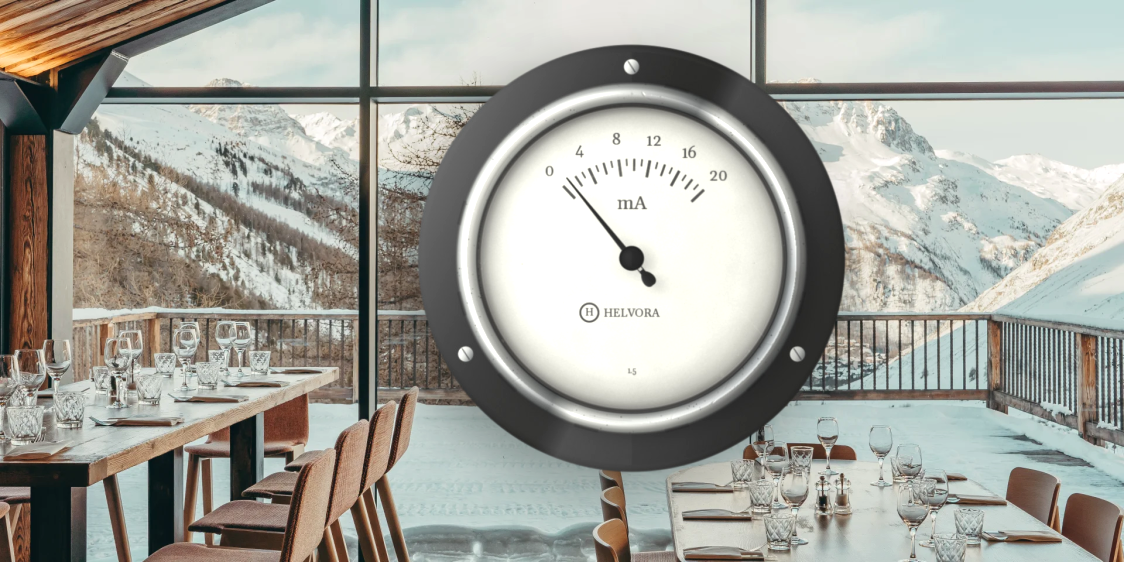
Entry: 1 mA
